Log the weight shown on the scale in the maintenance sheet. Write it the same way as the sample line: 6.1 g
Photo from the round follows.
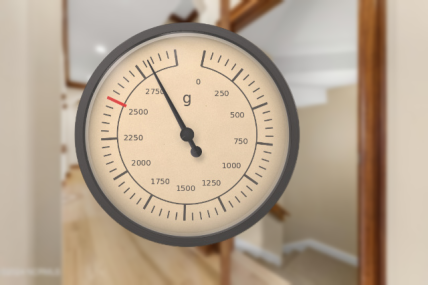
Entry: 2825 g
